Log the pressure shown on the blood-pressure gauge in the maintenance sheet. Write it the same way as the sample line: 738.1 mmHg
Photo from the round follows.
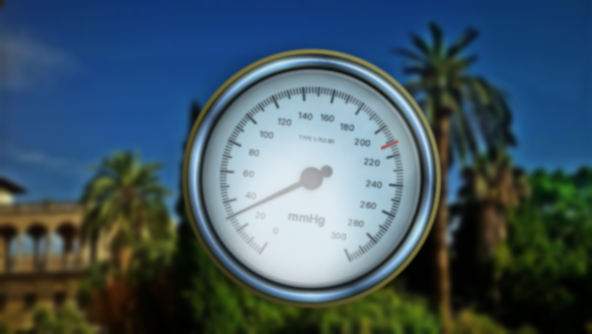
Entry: 30 mmHg
